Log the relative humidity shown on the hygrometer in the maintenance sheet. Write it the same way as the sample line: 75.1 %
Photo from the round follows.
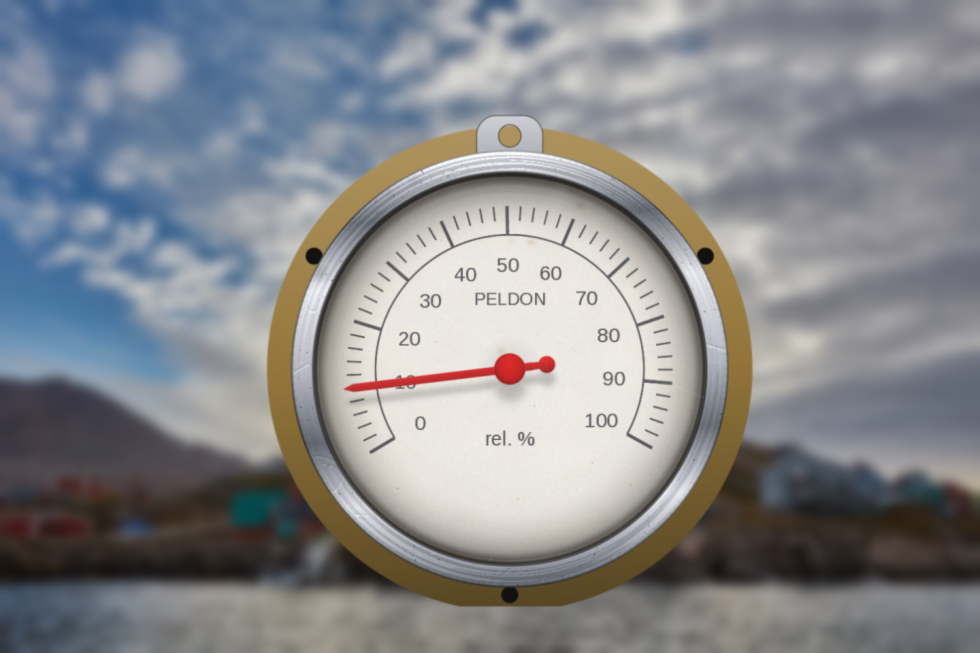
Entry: 10 %
